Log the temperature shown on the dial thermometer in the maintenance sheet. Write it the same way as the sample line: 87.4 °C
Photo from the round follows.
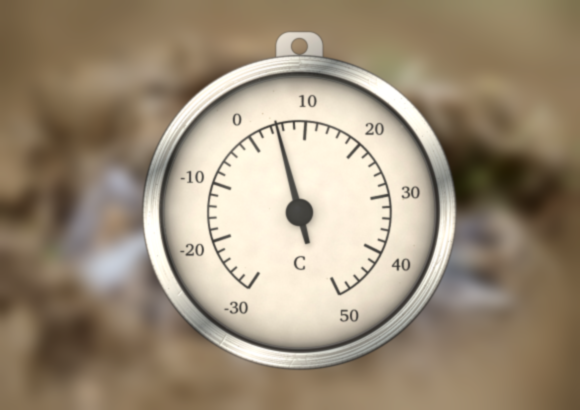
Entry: 5 °C
